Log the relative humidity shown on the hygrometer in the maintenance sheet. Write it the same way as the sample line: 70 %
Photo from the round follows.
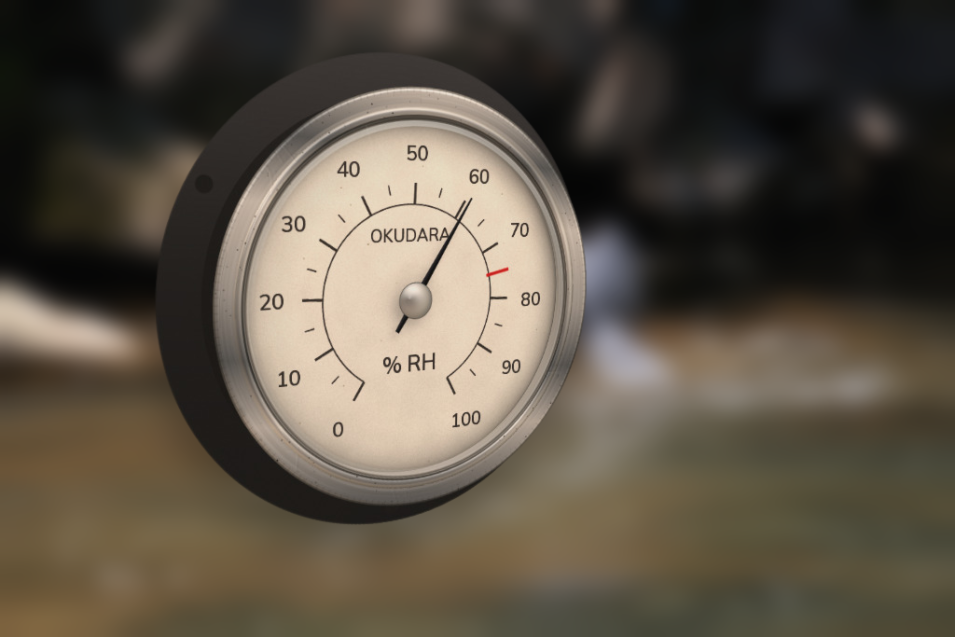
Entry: 60 %
